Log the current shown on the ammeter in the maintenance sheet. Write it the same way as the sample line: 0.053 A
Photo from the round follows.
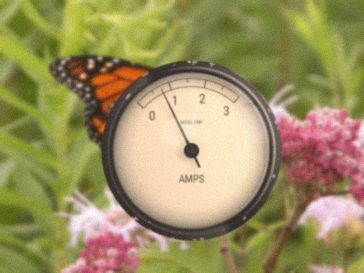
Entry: 0.75 A
